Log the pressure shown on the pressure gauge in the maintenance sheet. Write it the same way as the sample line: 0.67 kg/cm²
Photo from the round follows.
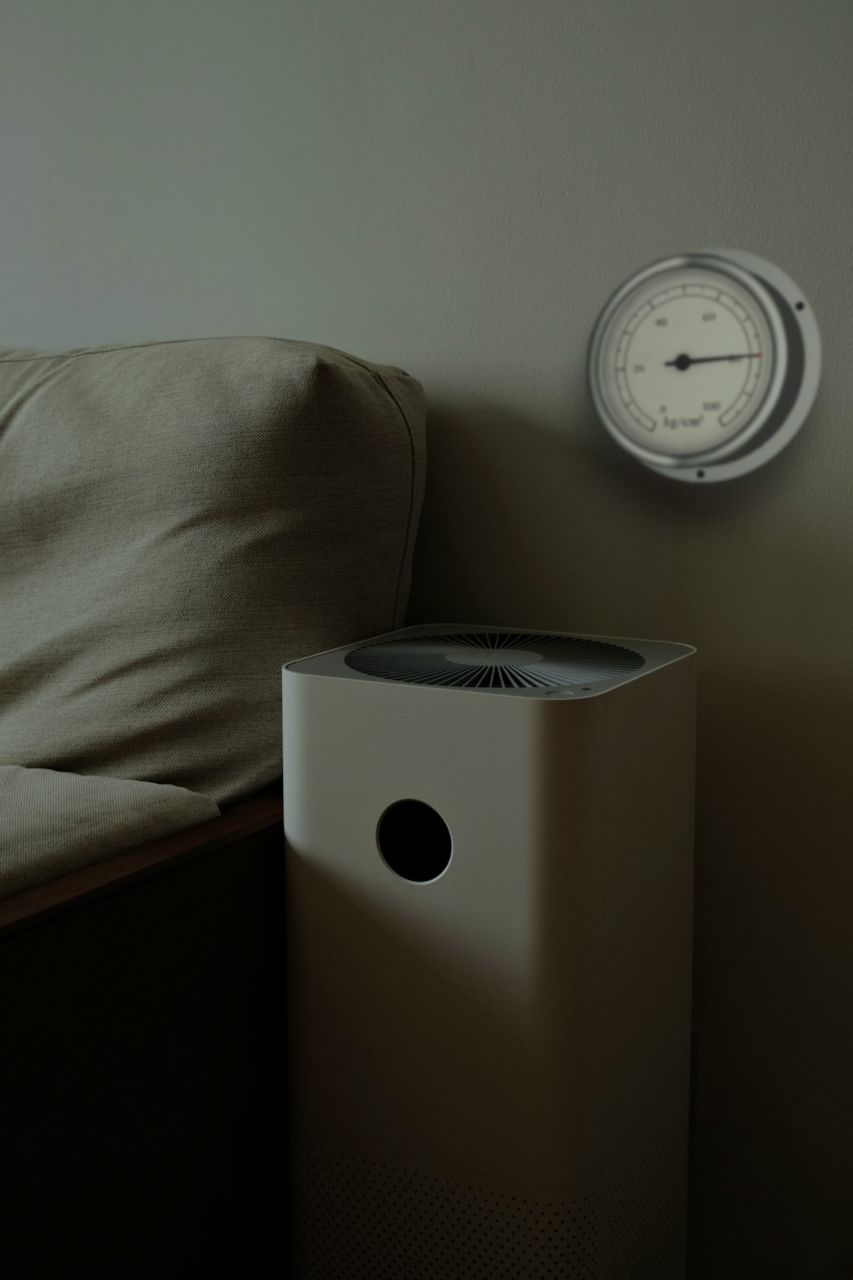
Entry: 80 kg/cm²
